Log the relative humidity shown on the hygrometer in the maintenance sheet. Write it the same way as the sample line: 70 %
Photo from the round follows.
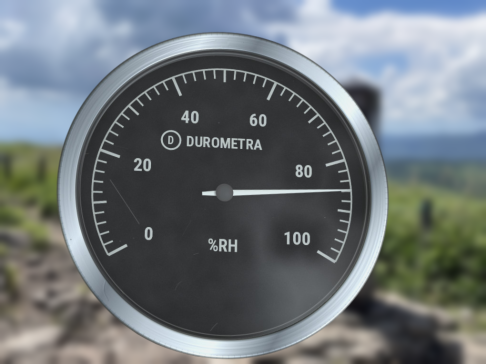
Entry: 86 %
